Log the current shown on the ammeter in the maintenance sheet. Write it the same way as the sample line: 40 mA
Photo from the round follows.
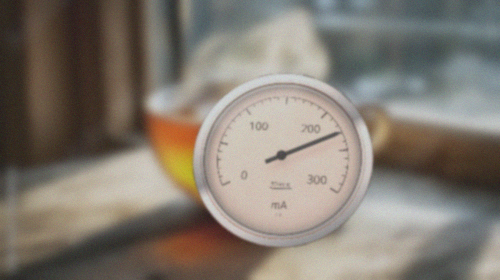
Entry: 230 mA
